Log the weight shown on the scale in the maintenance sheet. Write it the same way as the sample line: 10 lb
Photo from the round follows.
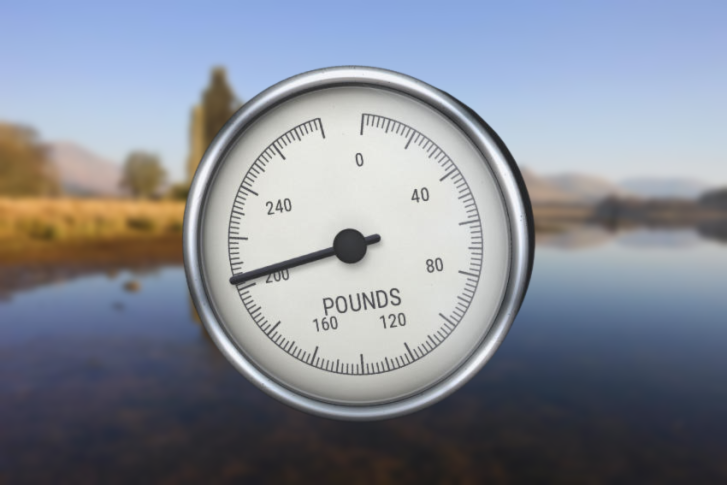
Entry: 204 lb
